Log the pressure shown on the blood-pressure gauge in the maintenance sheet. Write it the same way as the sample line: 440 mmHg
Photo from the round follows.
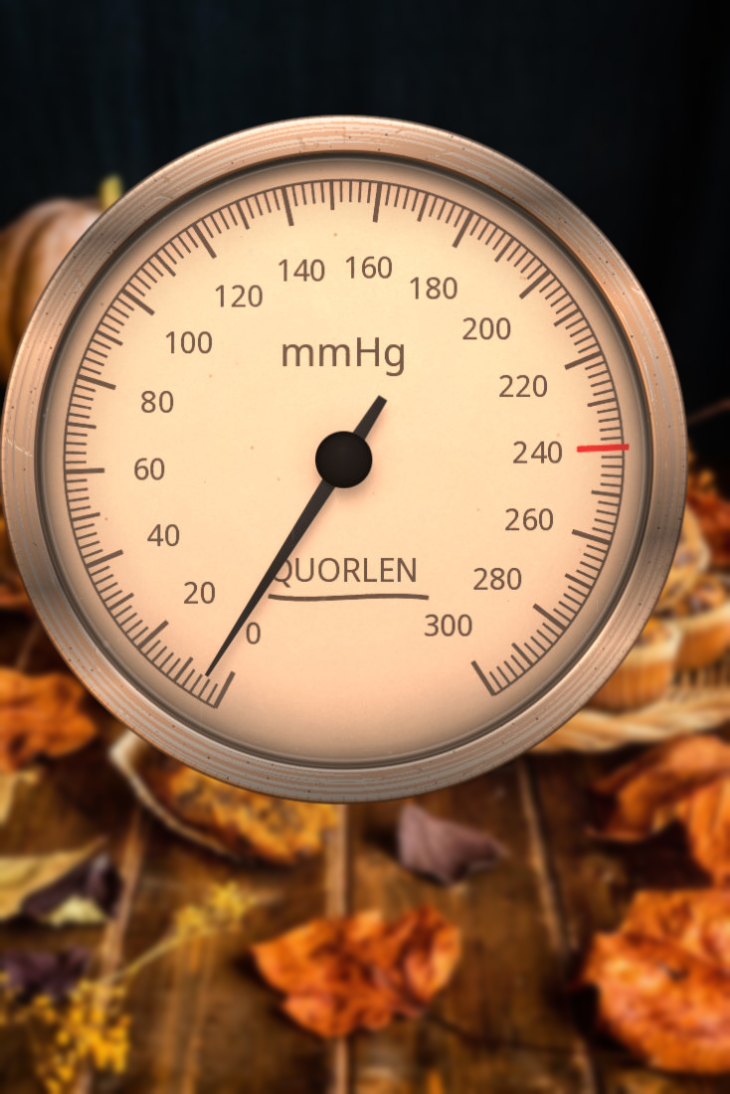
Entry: 5 mmHg
